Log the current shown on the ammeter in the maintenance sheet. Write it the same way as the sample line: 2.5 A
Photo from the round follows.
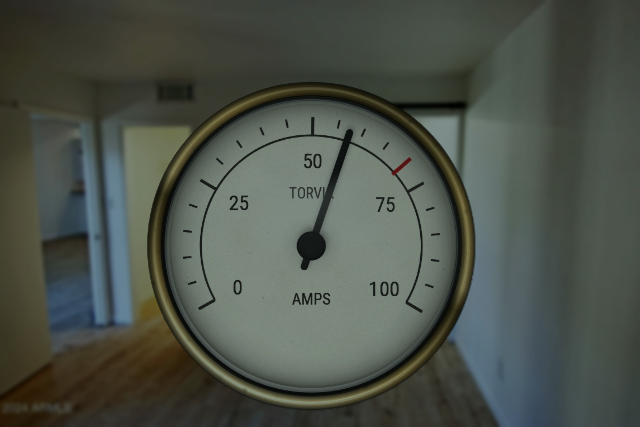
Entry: 57.5 A
